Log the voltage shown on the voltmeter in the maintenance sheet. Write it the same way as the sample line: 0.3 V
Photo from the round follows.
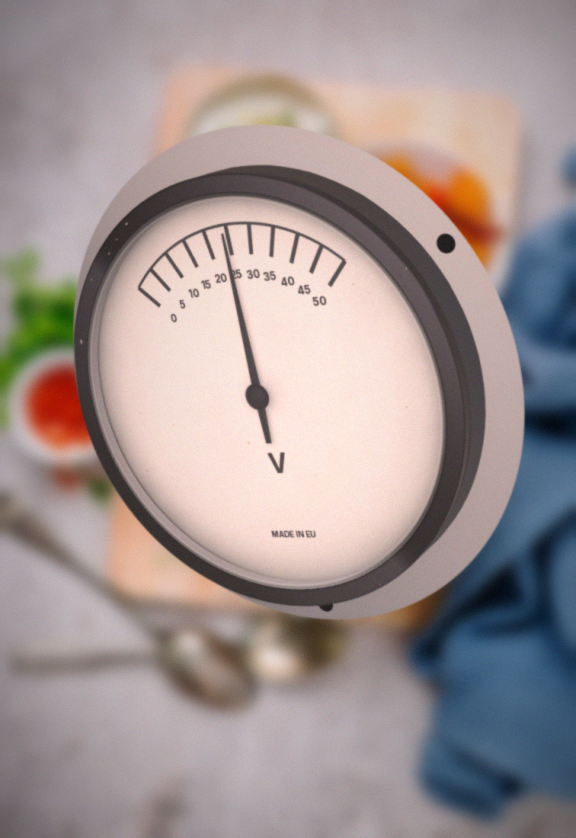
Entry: 25 V
